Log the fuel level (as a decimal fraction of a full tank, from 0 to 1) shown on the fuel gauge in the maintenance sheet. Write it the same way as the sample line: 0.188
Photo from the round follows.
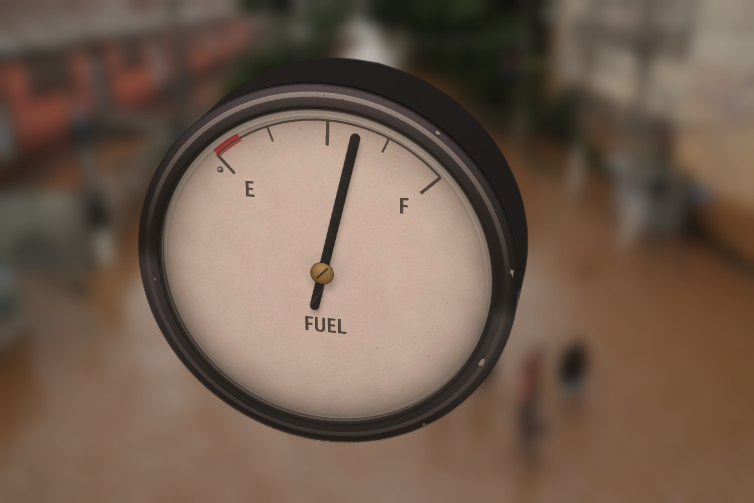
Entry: 0.625
